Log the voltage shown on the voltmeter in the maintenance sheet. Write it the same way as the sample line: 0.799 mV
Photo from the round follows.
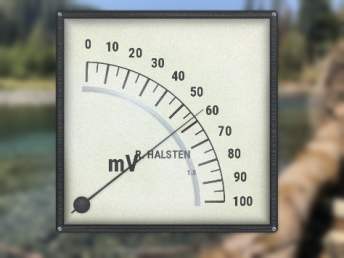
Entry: 57.5 mV
